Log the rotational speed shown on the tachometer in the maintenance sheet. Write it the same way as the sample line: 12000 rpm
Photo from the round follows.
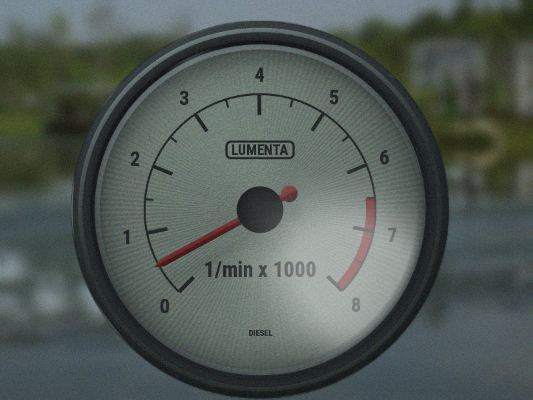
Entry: 500 rpm
